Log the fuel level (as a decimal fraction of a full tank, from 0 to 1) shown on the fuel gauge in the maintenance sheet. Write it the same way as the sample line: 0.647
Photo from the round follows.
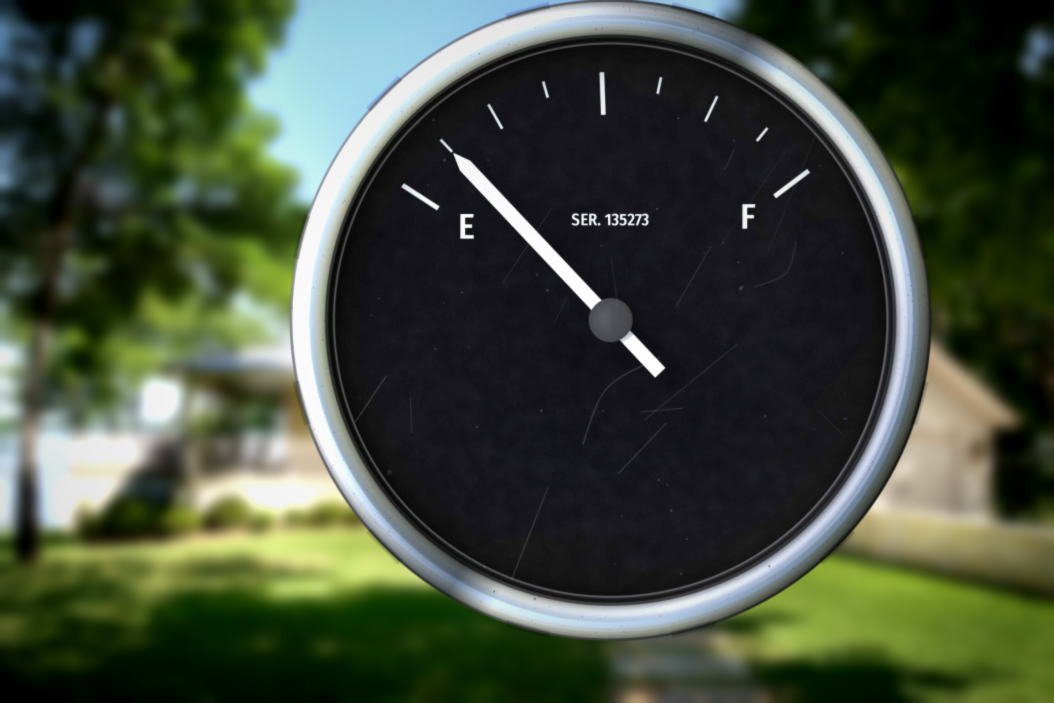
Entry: 0.125
